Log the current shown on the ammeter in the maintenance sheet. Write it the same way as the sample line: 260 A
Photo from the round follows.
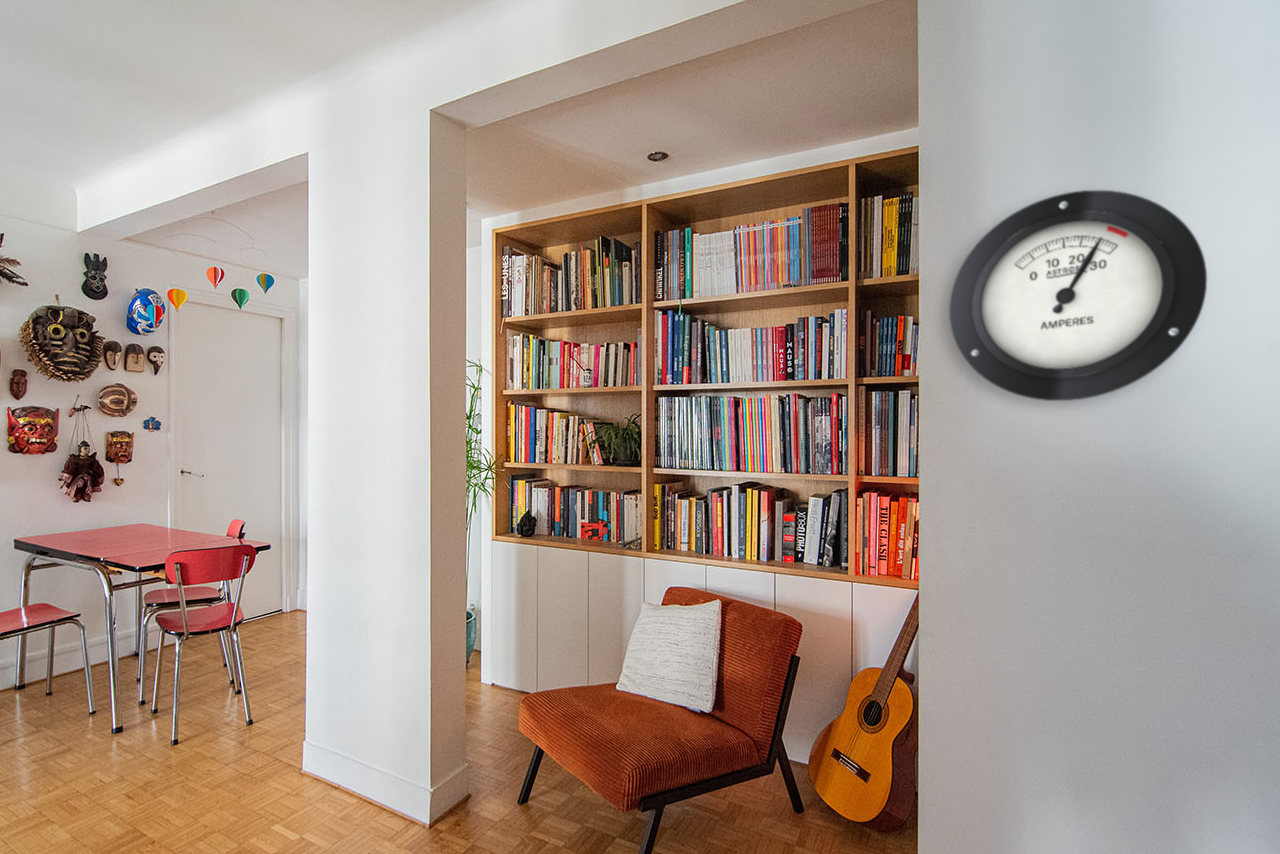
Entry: 25 A
